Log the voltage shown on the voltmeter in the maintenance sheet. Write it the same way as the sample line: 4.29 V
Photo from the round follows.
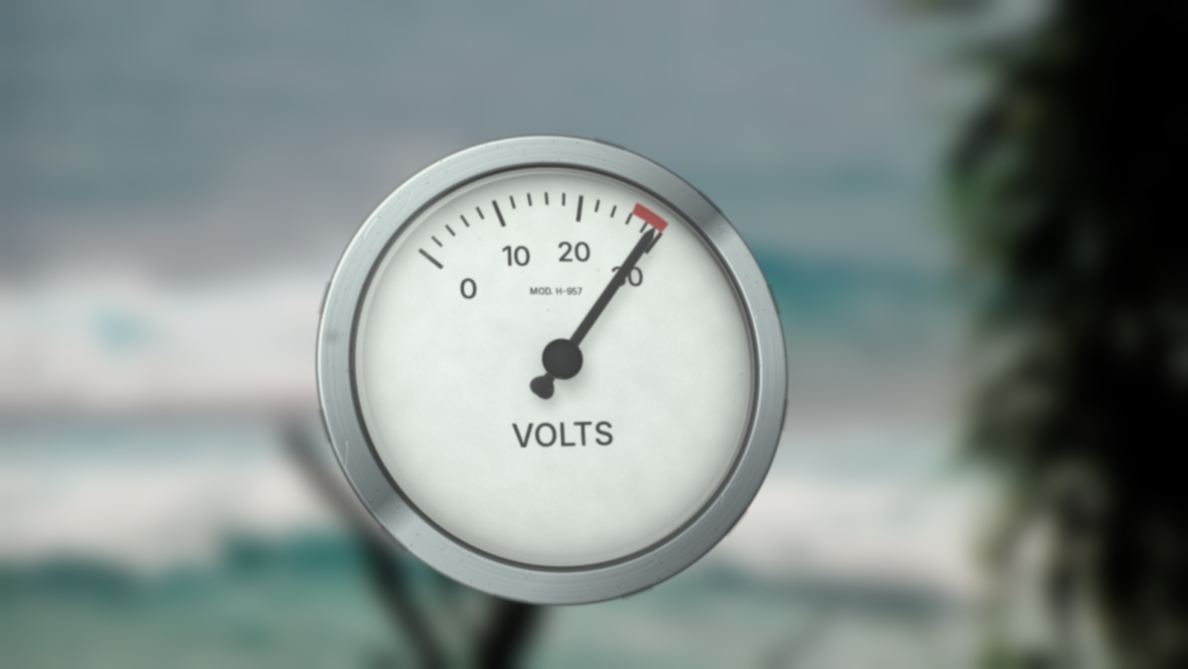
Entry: 29 V
